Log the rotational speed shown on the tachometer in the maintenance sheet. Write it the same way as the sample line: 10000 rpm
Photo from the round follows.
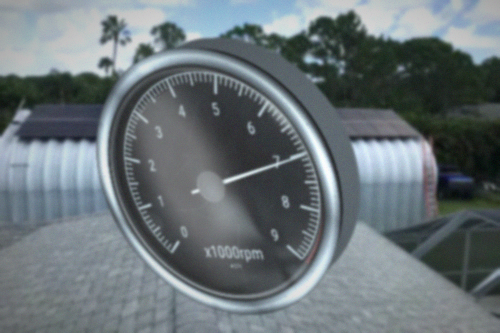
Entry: 7000 rpm
